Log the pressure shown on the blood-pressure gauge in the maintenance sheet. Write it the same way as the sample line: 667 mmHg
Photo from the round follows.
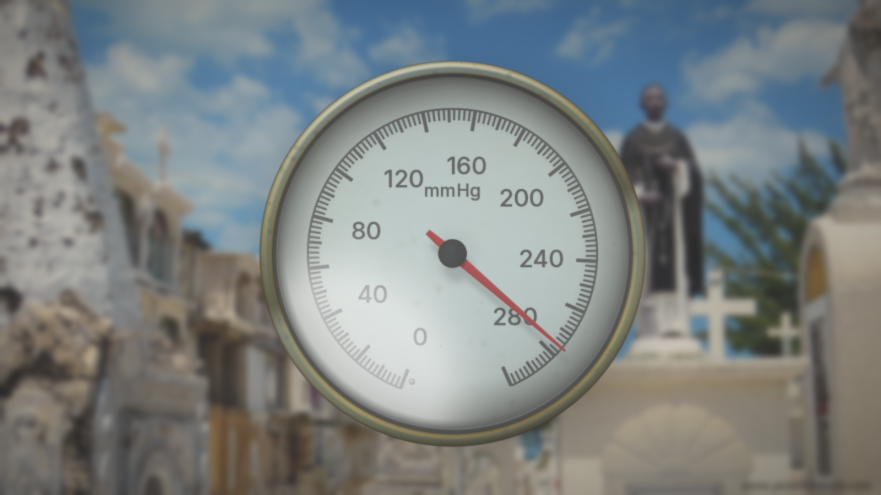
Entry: 276 mmHg
